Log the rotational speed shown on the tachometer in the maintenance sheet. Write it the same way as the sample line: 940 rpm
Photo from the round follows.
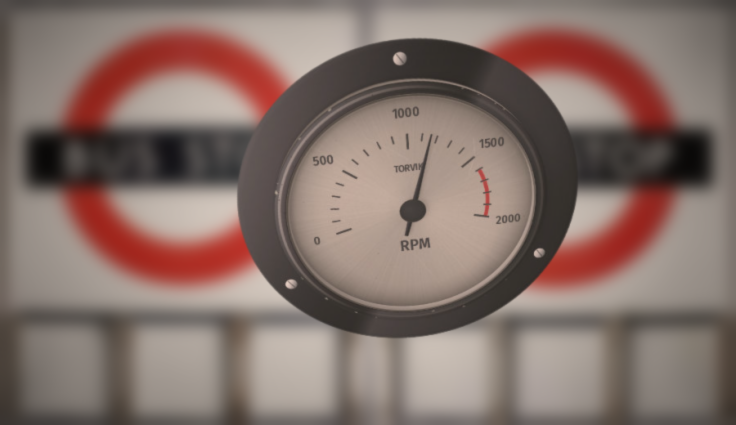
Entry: 1150 rpm
